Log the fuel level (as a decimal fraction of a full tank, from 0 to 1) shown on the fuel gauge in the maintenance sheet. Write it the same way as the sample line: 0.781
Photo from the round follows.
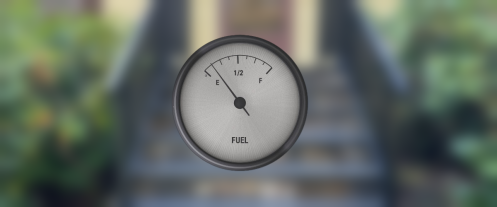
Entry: 0.125
